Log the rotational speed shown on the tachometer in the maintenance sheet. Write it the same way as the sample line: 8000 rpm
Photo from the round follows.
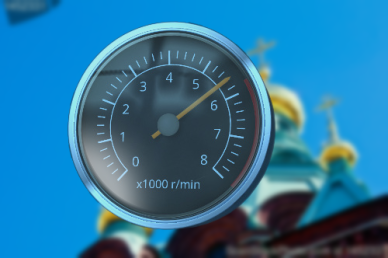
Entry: 5600 rpm
